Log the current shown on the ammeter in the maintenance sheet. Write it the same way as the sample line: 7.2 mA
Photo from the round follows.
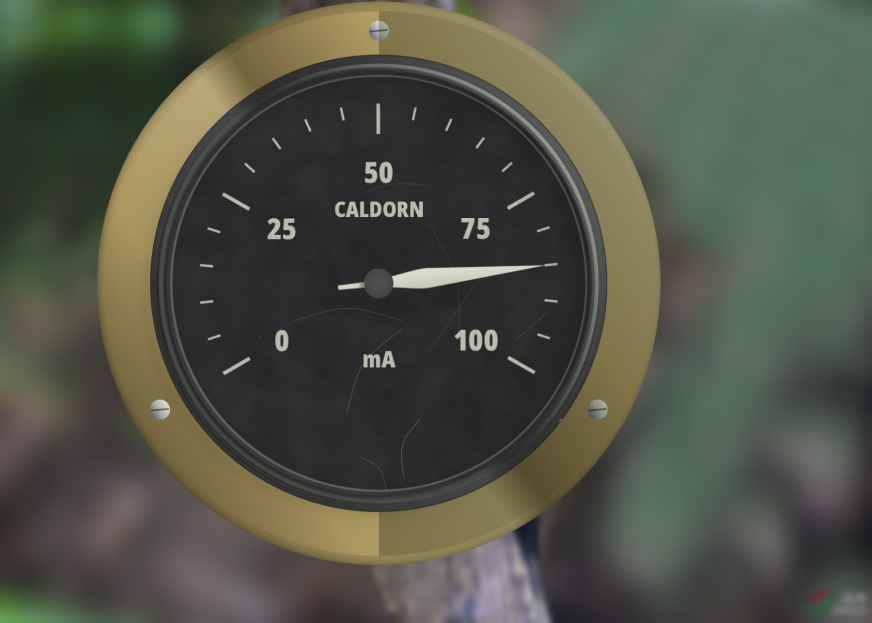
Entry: 85 mA
